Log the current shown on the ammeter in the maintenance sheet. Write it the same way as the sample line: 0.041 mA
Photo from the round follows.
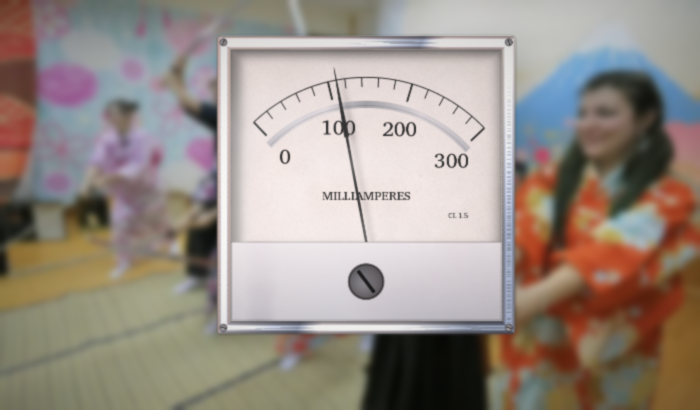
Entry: 110 mA
